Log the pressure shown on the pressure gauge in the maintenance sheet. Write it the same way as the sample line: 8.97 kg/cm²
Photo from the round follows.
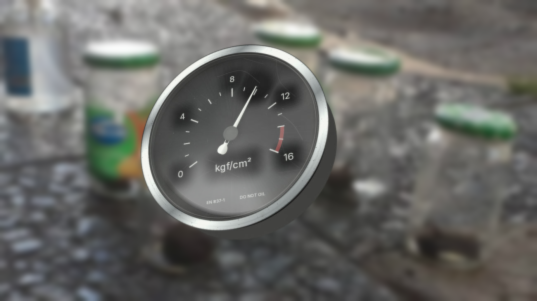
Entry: 10 kg/cm²
